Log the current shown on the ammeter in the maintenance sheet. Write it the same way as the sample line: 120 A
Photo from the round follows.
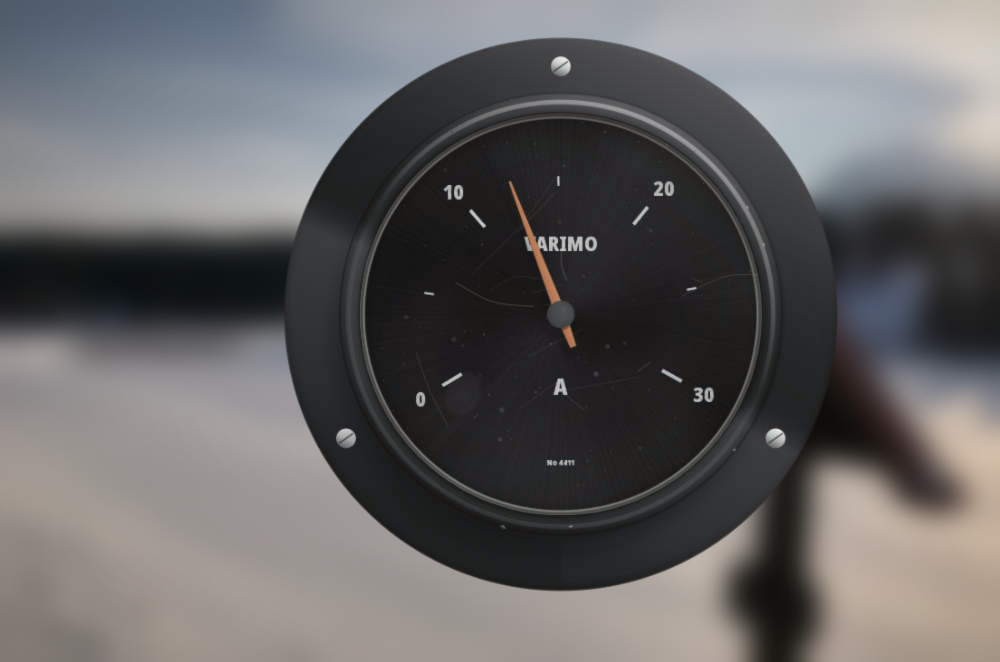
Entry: 12.5 A
